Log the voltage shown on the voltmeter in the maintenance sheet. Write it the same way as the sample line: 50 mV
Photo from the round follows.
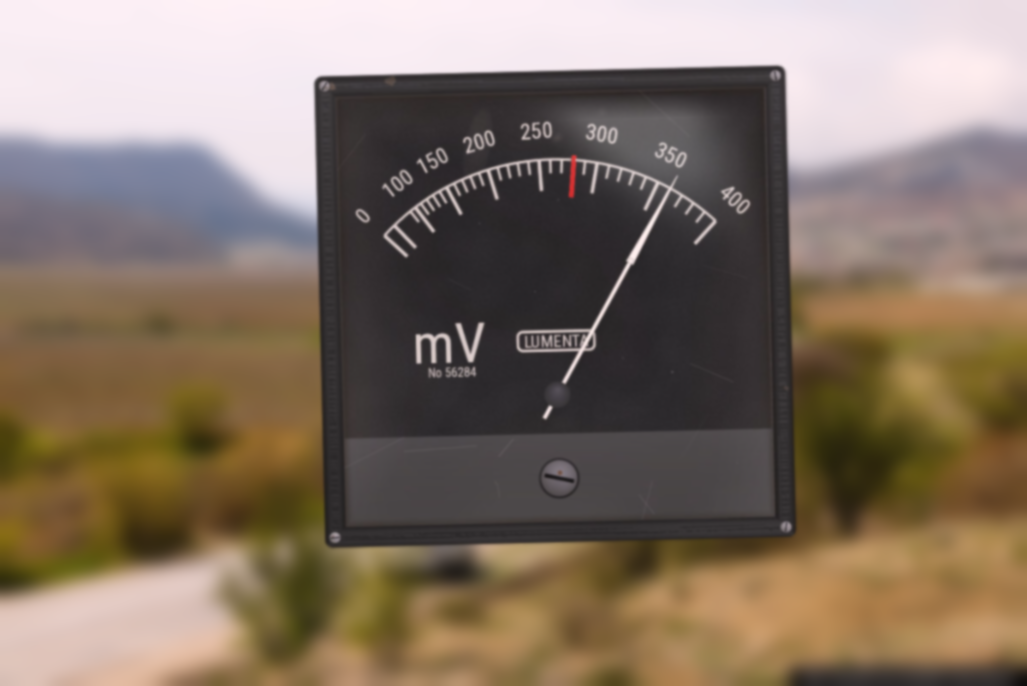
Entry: 360 mV
